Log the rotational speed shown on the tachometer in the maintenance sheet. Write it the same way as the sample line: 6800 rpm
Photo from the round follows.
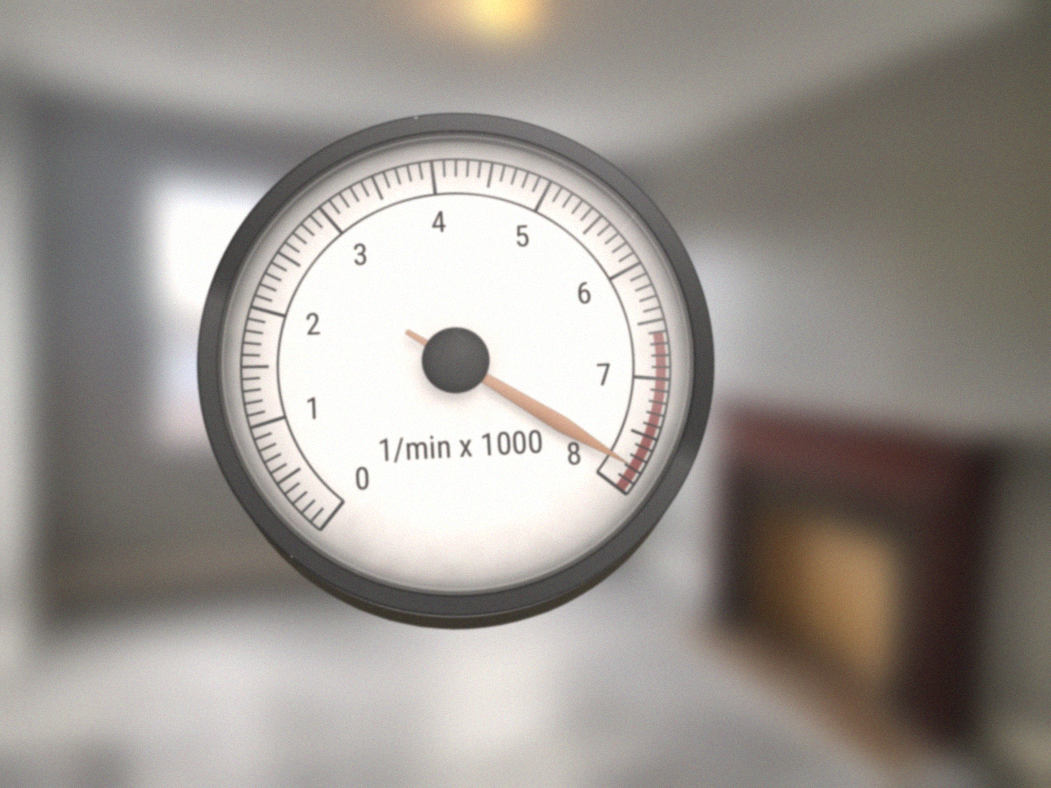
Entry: 7800 rpm
